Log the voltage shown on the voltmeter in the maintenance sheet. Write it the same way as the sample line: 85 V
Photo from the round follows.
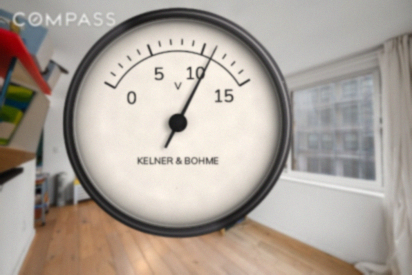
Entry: 11 V
